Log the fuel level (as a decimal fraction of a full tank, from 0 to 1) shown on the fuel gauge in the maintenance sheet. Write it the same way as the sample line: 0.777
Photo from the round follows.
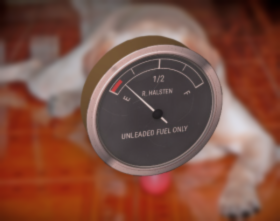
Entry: 0.125
